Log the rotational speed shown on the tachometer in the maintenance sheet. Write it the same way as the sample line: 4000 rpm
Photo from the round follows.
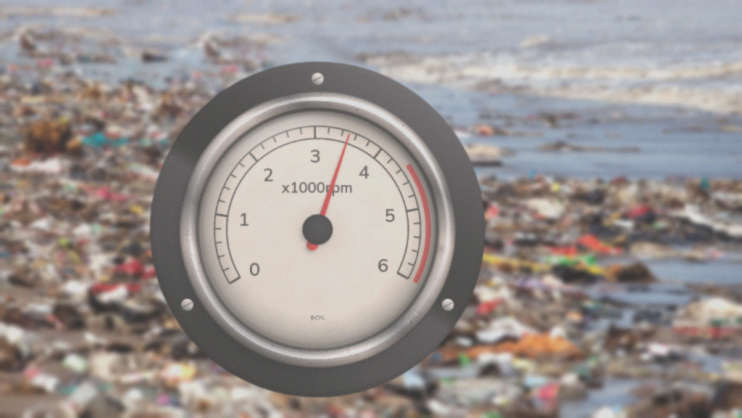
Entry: 3500 rpm
